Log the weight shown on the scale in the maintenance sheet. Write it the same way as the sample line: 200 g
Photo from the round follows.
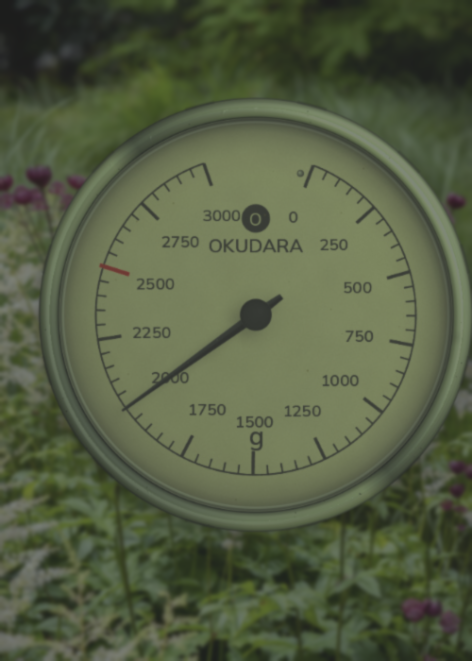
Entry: 2000 g
